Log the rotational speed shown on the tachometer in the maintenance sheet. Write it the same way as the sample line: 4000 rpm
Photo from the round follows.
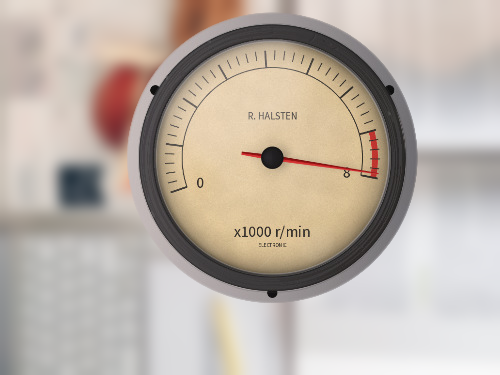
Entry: 7900 rpm
